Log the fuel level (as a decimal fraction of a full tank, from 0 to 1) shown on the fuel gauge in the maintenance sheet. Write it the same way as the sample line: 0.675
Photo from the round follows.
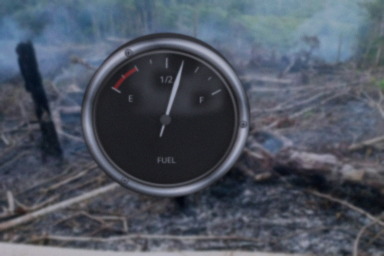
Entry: 0.625
